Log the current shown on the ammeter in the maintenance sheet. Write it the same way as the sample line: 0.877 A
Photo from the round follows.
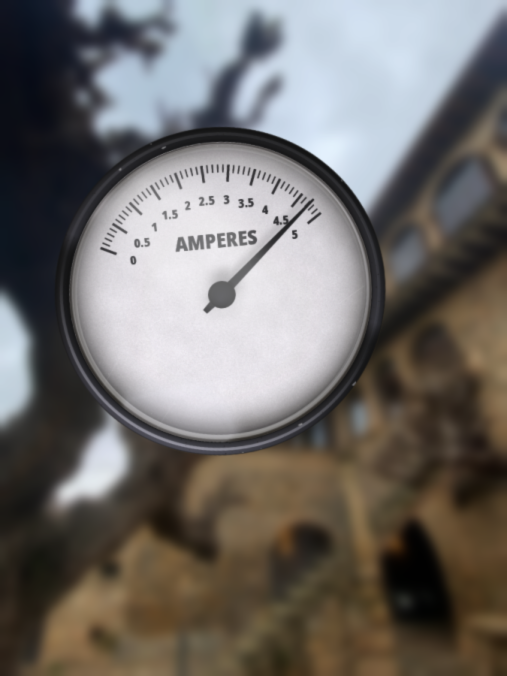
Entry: 4.7 A
